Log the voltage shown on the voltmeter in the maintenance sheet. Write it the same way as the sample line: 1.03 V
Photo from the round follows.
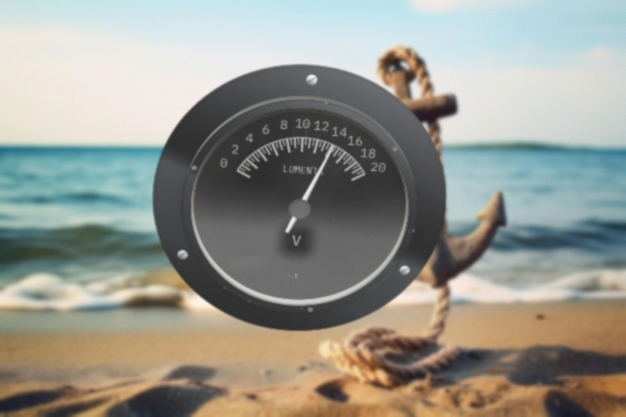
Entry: 14 V
